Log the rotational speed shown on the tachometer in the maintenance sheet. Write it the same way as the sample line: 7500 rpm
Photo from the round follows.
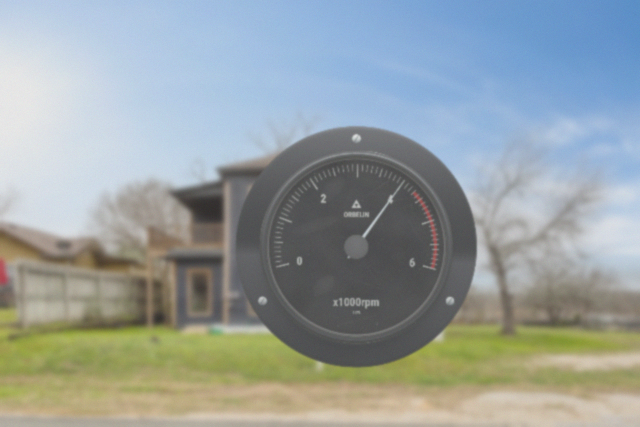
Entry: 4000 rpm
